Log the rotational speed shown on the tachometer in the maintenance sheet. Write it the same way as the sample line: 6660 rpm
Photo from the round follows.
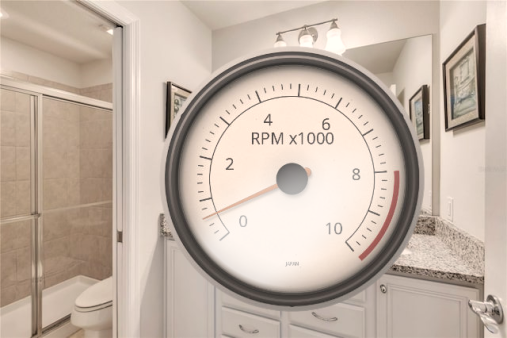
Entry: 600 rpm
